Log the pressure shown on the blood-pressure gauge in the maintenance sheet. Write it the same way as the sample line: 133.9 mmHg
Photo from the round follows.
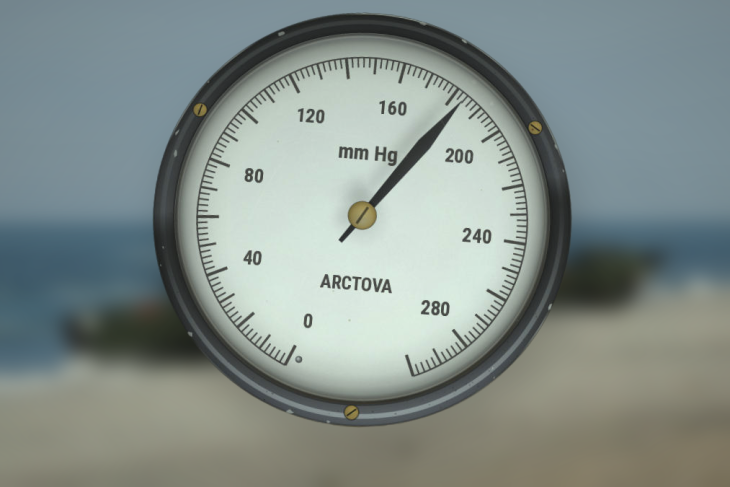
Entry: 184 mmHg
